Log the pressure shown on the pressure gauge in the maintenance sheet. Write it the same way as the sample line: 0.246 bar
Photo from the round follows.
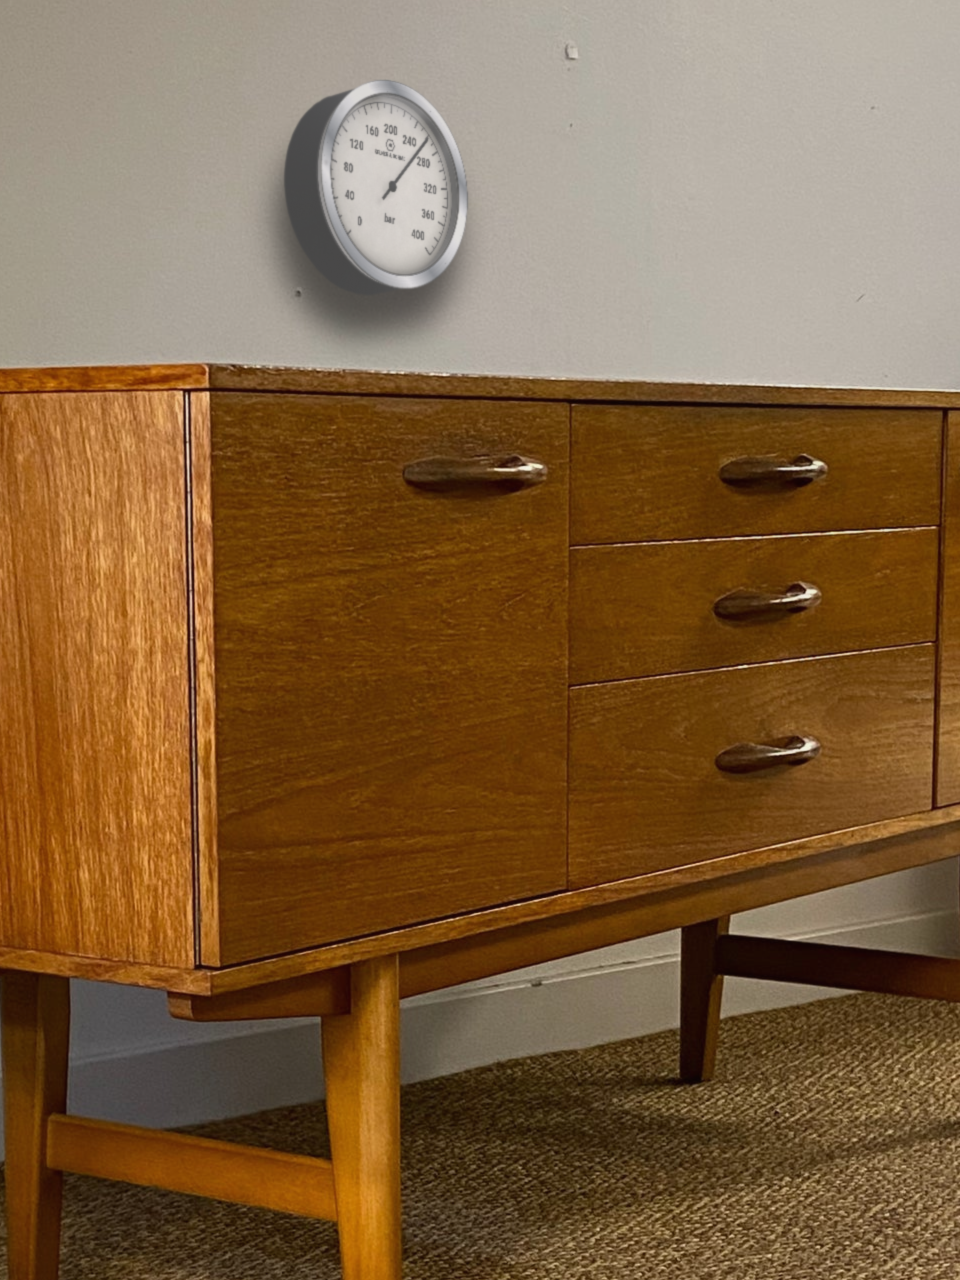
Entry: 260 bar
